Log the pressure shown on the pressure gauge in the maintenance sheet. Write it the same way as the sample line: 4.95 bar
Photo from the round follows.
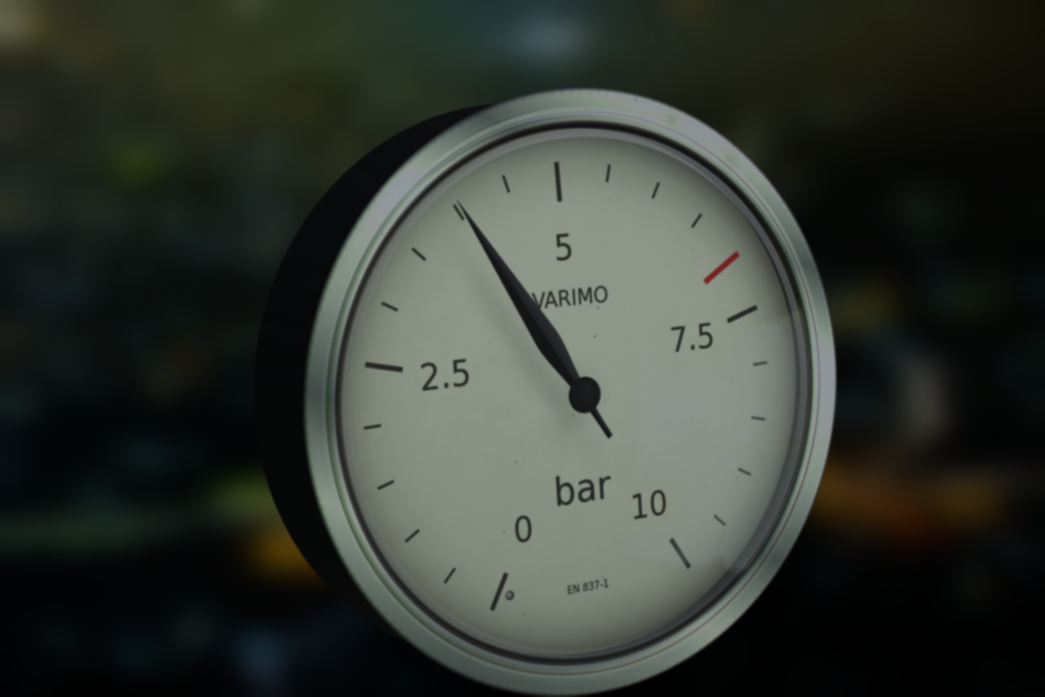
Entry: 4 bar
